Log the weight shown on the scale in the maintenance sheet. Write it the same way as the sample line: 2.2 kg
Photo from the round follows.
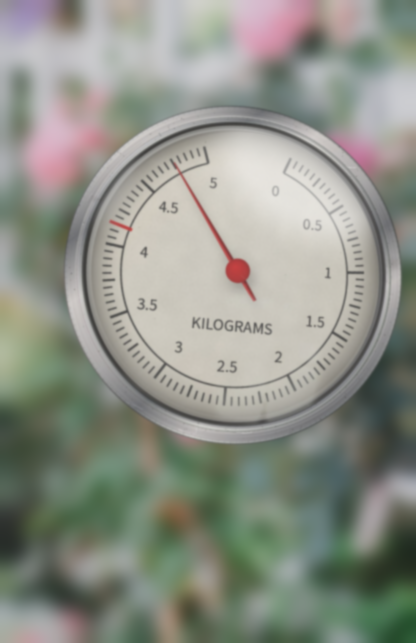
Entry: 4.75 kg
